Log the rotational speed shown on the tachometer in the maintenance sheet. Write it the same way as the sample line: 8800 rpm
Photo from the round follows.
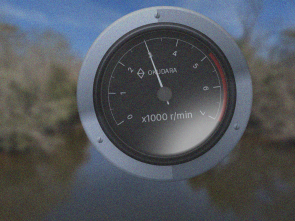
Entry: 3000 rpm
